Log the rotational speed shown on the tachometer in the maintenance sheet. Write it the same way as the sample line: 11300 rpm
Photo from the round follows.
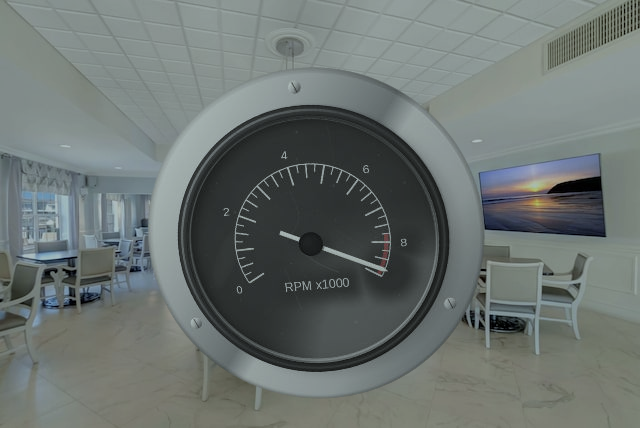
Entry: 8750 rpm
